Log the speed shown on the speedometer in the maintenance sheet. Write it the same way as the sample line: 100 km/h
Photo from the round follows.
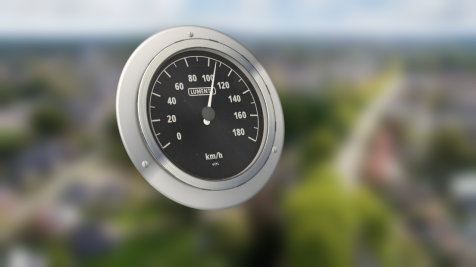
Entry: 105 km/h
